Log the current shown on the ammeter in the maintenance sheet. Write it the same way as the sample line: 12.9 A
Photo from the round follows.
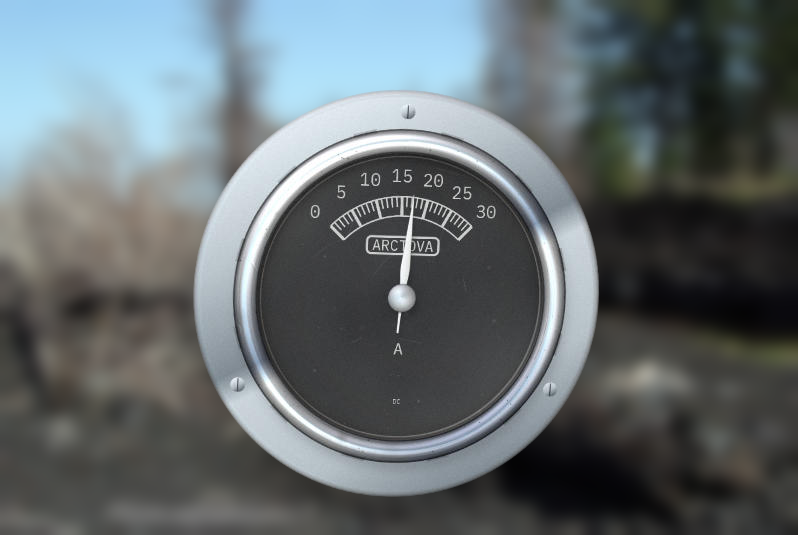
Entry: 17 A
